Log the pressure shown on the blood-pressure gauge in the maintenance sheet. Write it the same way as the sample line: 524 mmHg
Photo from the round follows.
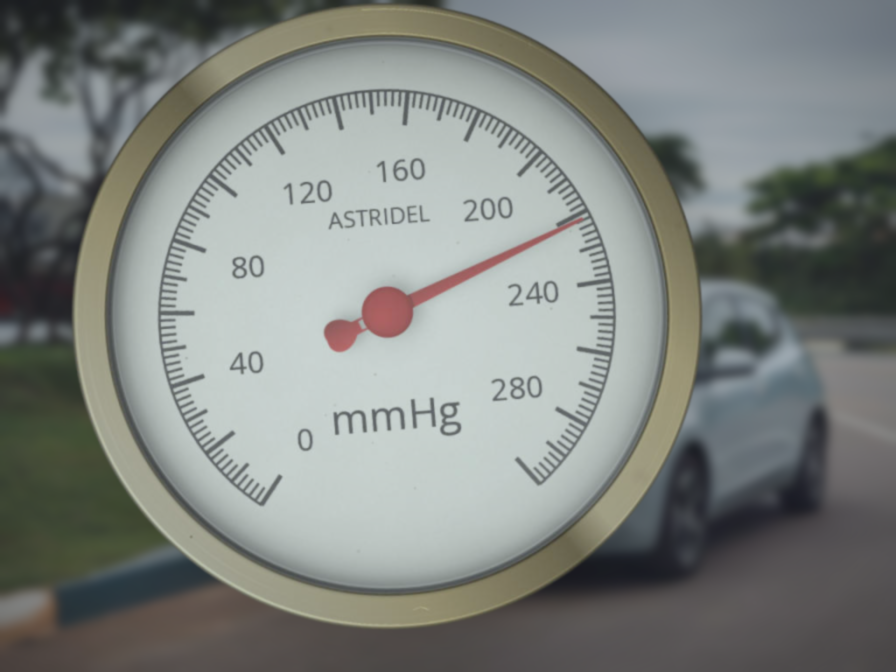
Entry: 222 mmHg
